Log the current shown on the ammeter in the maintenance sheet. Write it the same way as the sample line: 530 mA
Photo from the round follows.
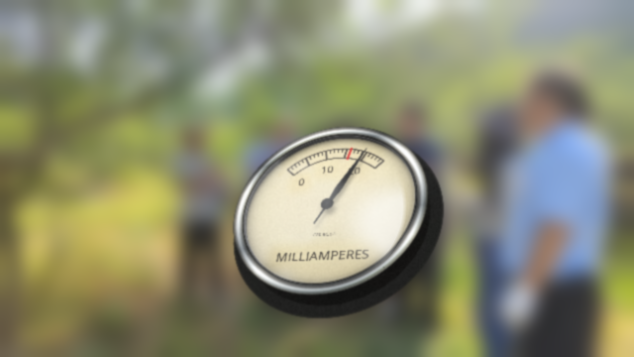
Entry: 20 mA
